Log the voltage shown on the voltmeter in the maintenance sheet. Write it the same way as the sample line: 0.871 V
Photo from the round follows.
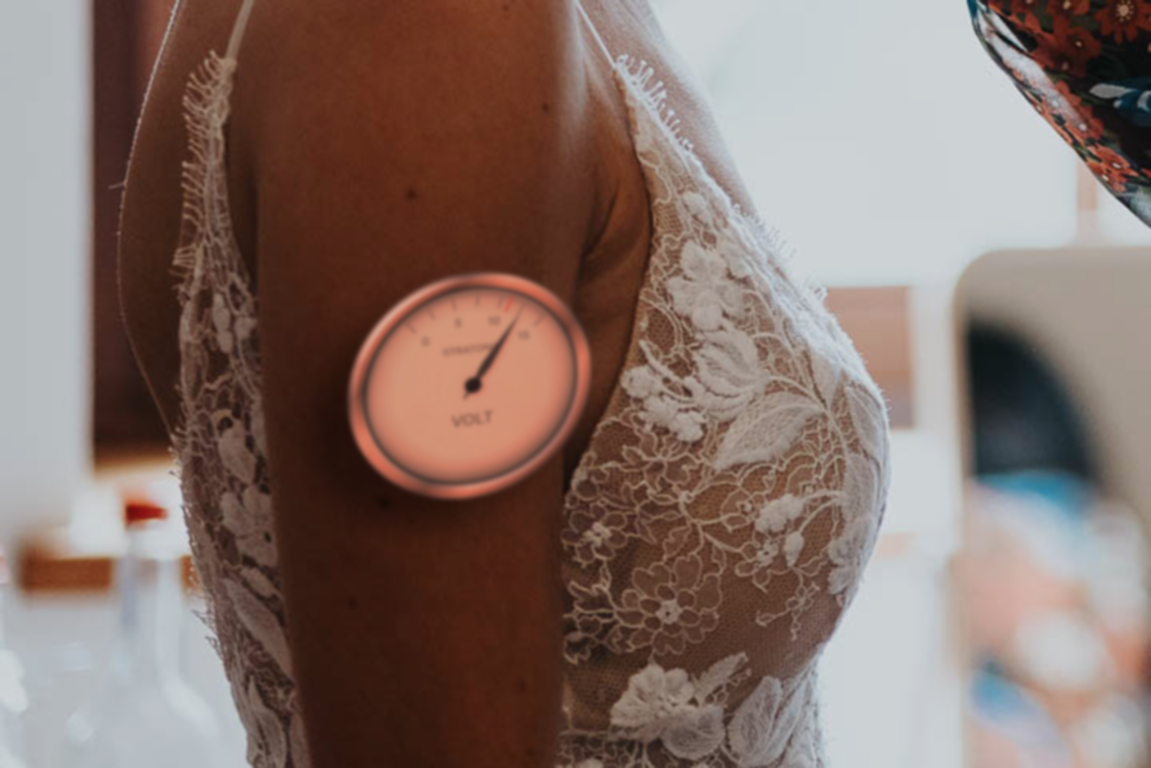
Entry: 12.5 V
